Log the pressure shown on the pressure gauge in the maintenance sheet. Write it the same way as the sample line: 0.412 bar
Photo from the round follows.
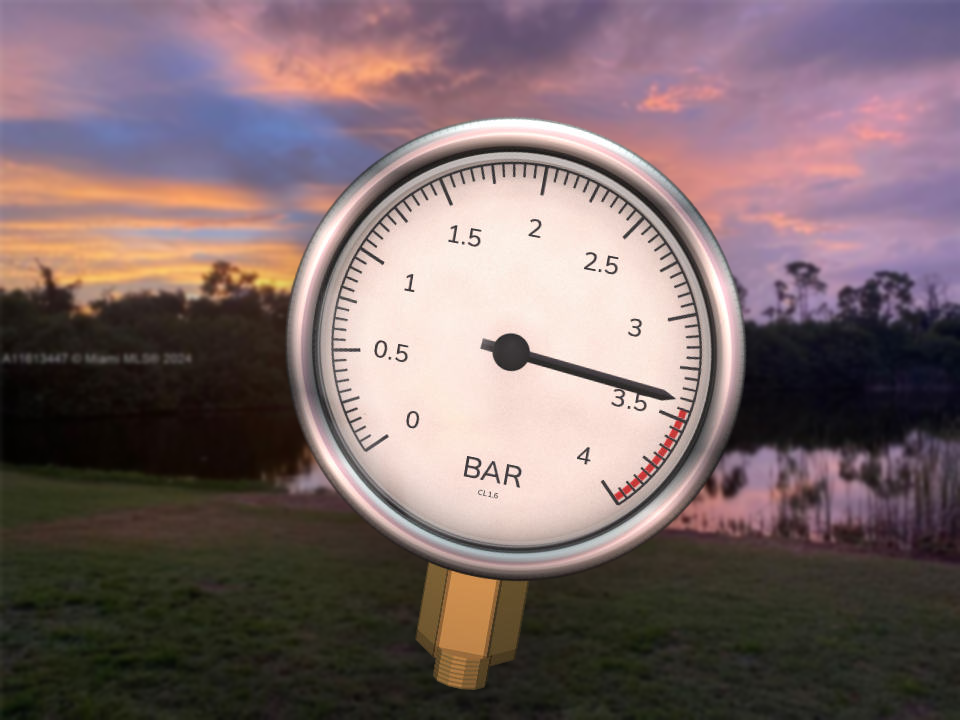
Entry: 3.4 bar
